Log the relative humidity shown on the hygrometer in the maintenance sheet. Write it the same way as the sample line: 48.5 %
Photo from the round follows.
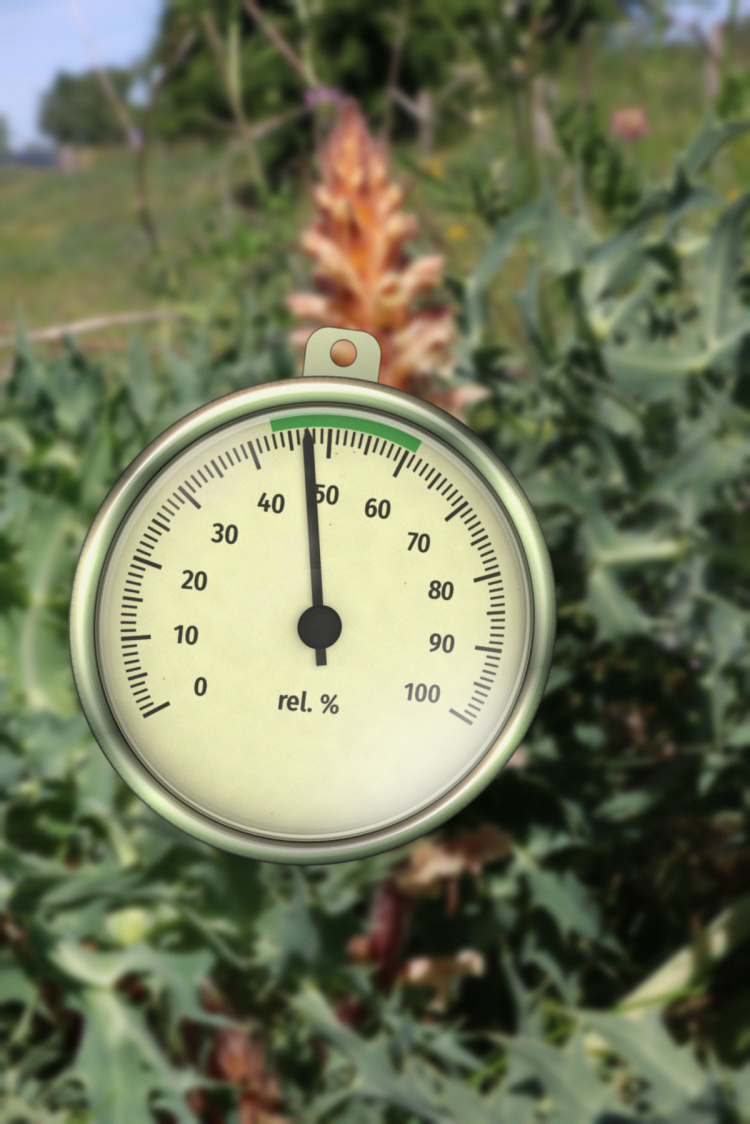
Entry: 47 %
